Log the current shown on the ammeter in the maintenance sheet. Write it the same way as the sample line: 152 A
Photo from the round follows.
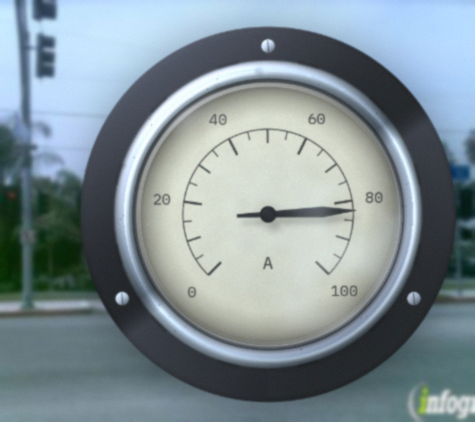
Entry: 82.5 A
